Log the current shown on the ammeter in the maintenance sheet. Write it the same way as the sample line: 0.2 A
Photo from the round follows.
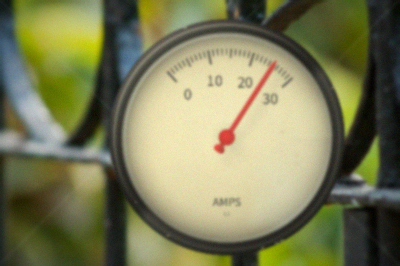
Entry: 25 A
